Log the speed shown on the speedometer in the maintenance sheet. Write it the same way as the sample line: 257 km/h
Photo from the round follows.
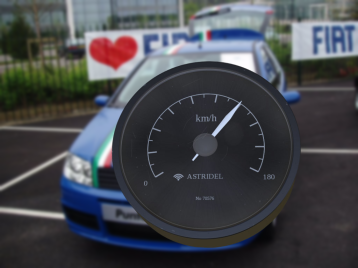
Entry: 120 km/h
